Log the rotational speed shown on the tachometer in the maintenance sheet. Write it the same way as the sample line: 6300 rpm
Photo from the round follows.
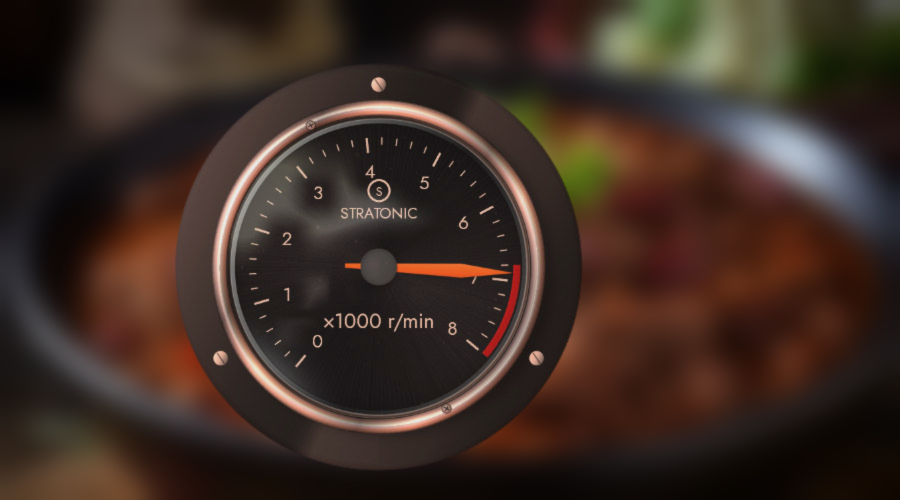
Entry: 6900 rpm
